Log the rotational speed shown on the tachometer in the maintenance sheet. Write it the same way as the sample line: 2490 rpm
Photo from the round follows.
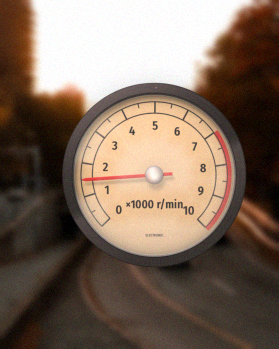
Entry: 1500 rpm
